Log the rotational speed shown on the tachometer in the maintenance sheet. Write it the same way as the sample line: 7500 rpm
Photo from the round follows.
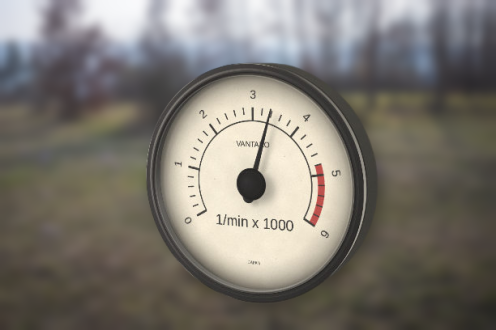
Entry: 3400 rpm
